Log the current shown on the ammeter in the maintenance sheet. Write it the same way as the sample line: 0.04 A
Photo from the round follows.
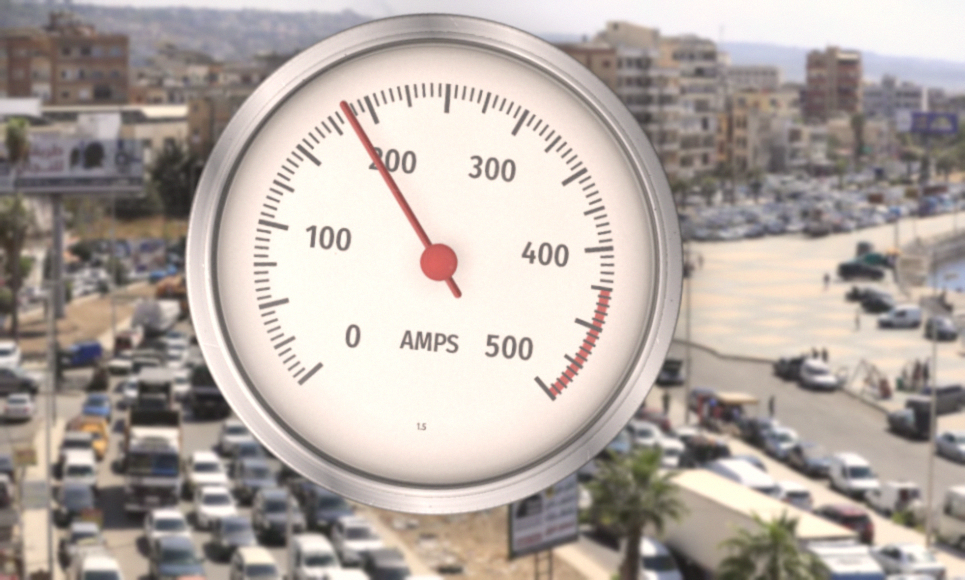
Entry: 185 A
